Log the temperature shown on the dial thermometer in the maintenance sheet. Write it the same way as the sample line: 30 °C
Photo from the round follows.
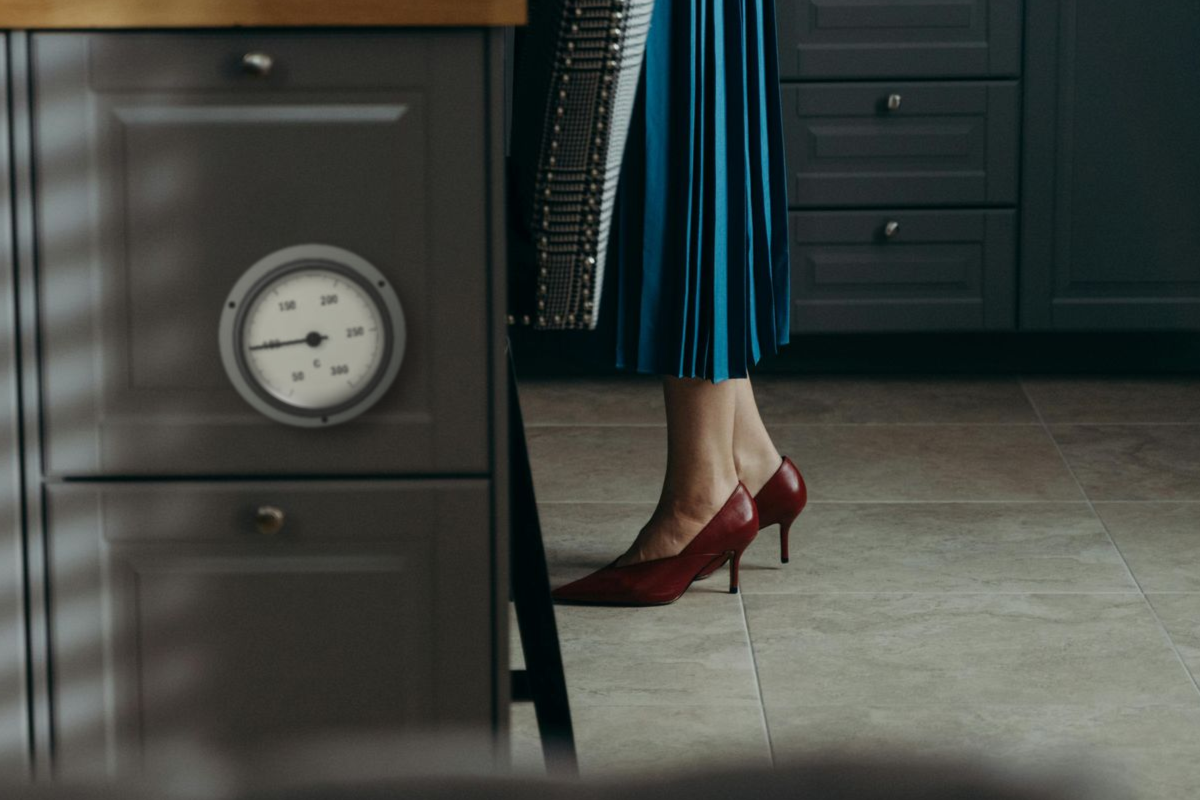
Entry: 100 °C
